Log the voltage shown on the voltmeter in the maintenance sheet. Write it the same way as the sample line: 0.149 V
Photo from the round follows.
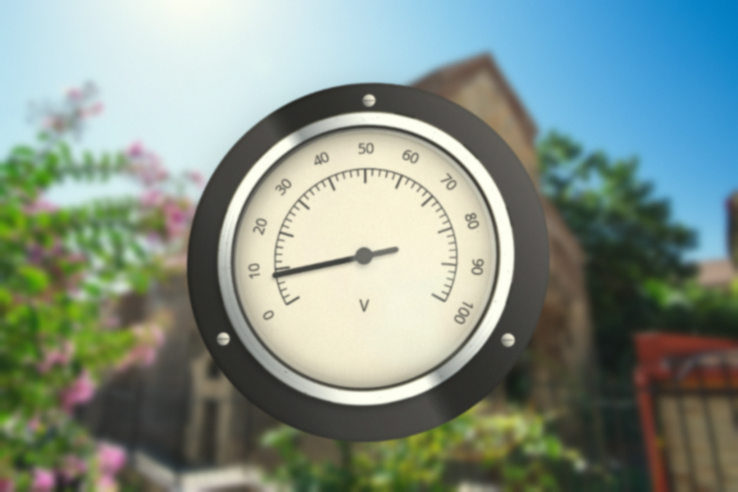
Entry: 8 V
